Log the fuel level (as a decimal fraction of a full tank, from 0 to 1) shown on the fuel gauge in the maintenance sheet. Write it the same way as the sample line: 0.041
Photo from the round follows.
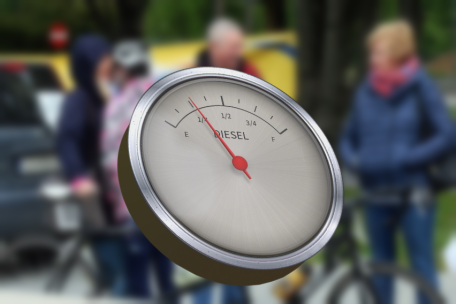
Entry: 0.25
